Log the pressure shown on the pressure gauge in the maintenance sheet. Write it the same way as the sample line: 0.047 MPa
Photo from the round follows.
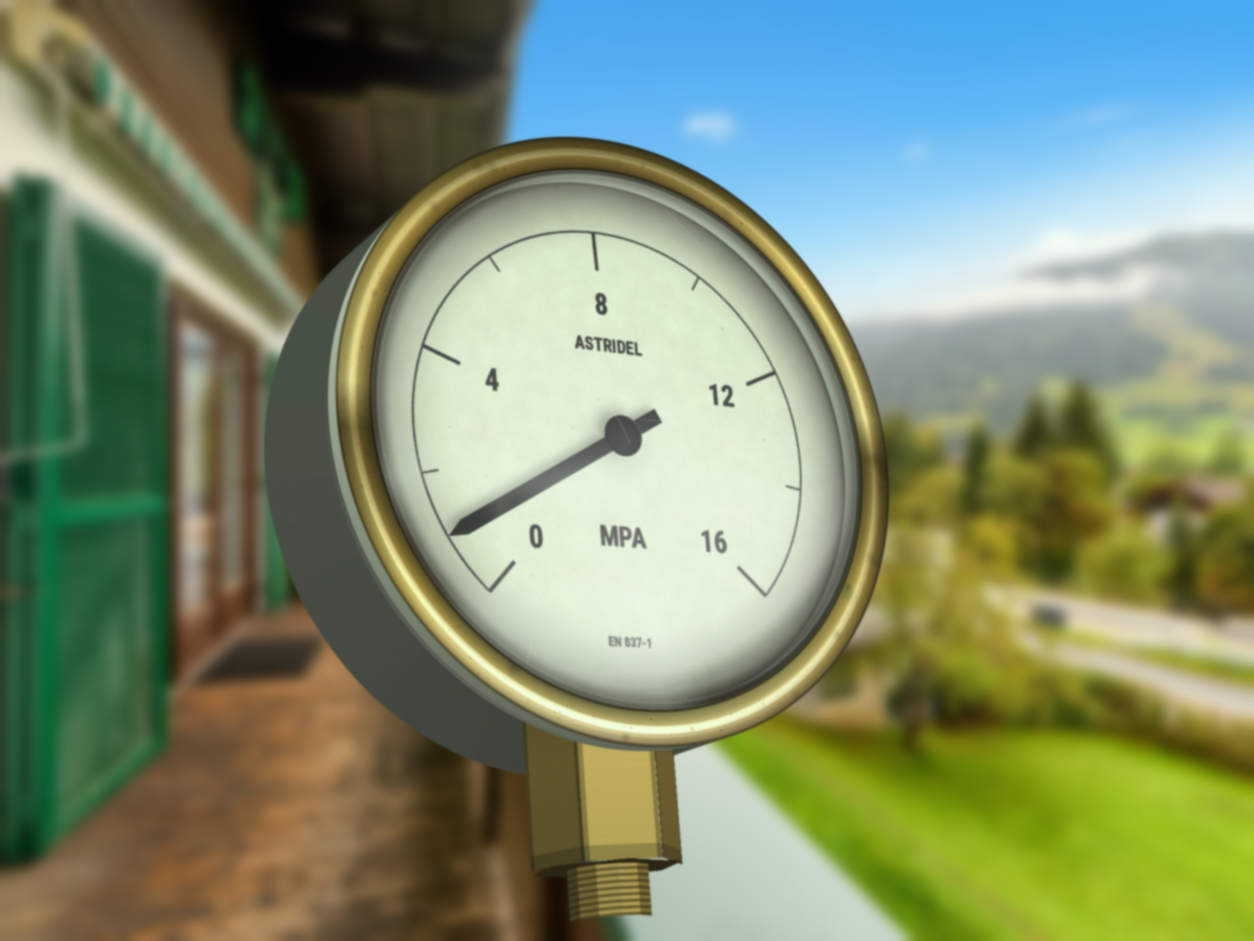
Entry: 1 MPa
